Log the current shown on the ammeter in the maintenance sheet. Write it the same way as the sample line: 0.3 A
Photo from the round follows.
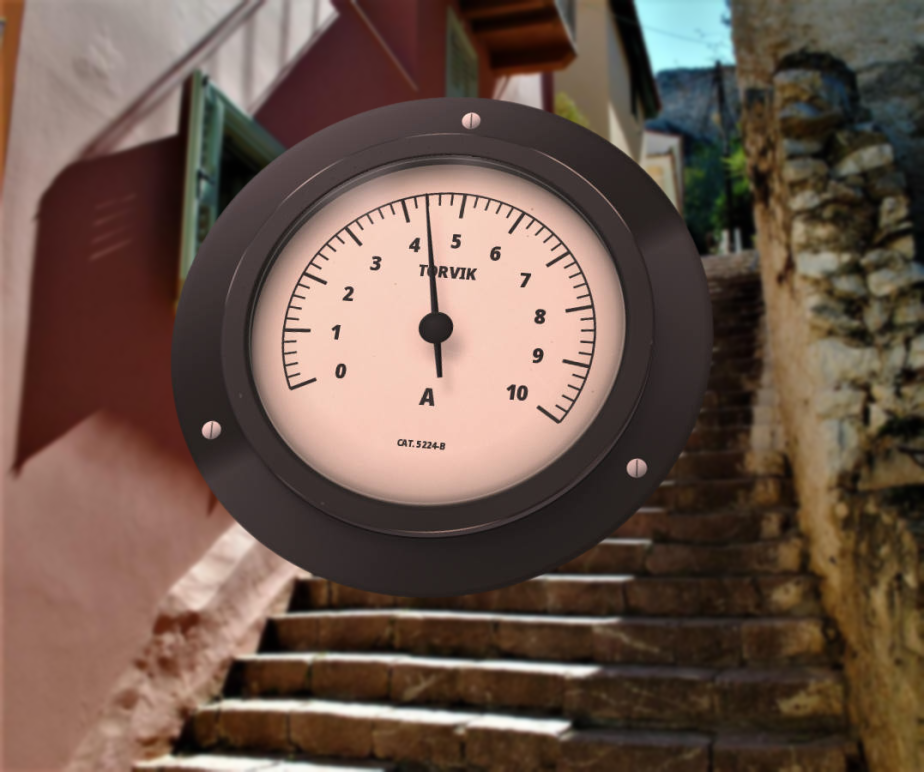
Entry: 4.4 A
